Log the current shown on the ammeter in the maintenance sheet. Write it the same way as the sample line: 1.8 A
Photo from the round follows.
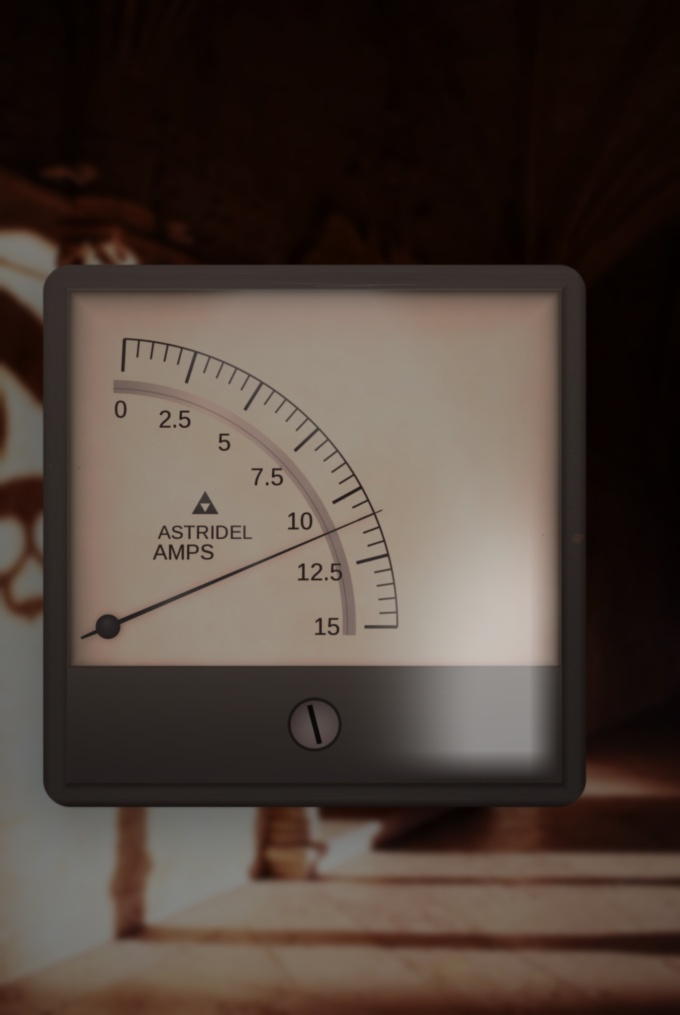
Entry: 11 A
